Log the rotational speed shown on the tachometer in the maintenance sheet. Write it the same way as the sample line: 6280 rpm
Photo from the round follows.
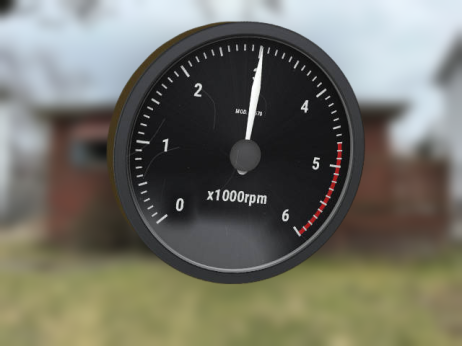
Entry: 3000 rpm
